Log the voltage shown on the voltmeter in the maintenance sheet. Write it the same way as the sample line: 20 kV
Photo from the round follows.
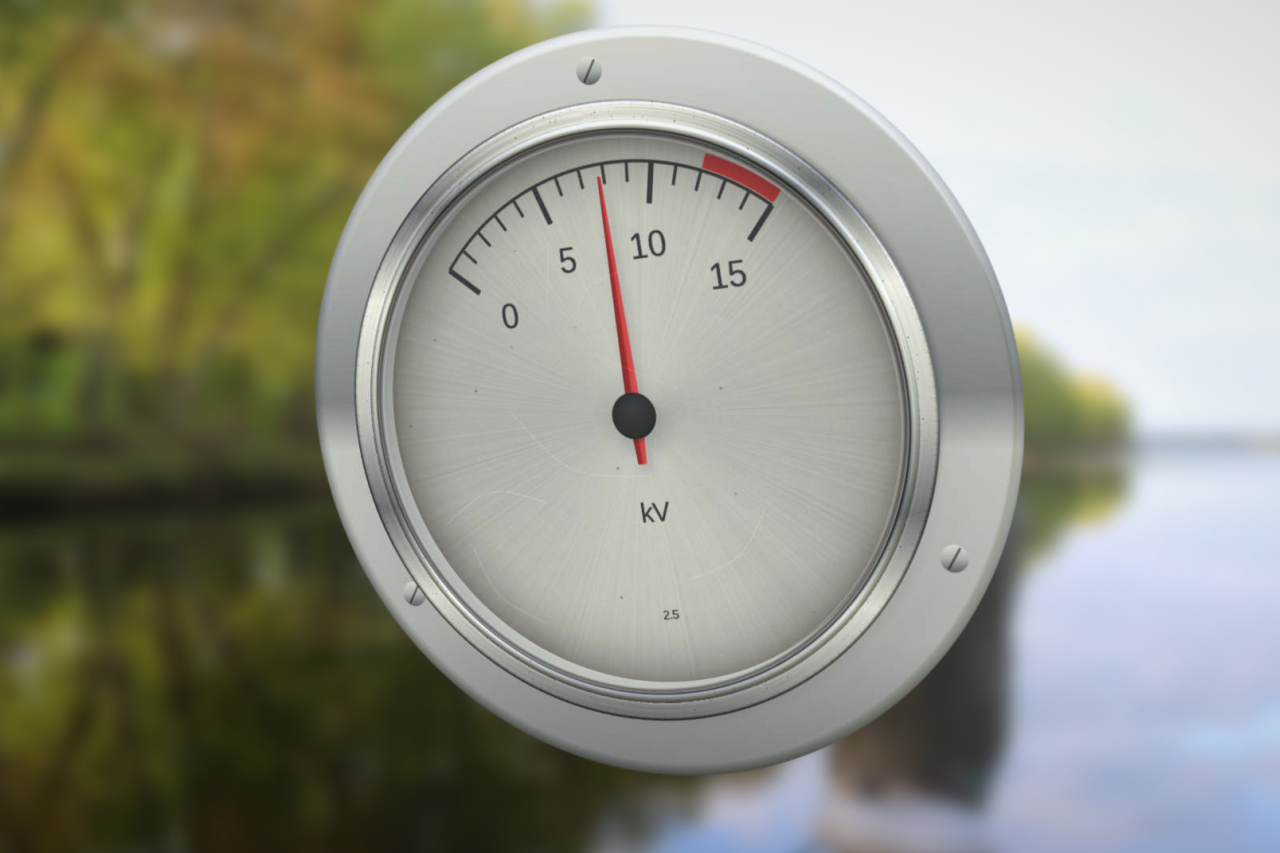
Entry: 8 kV
